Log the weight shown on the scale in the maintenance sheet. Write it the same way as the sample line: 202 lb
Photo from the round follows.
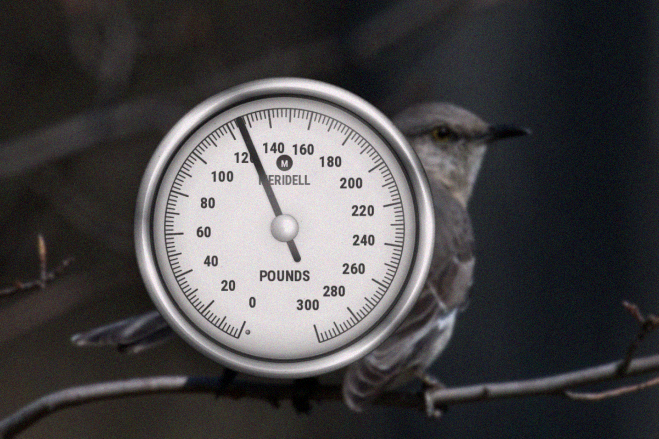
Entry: 126 lb
